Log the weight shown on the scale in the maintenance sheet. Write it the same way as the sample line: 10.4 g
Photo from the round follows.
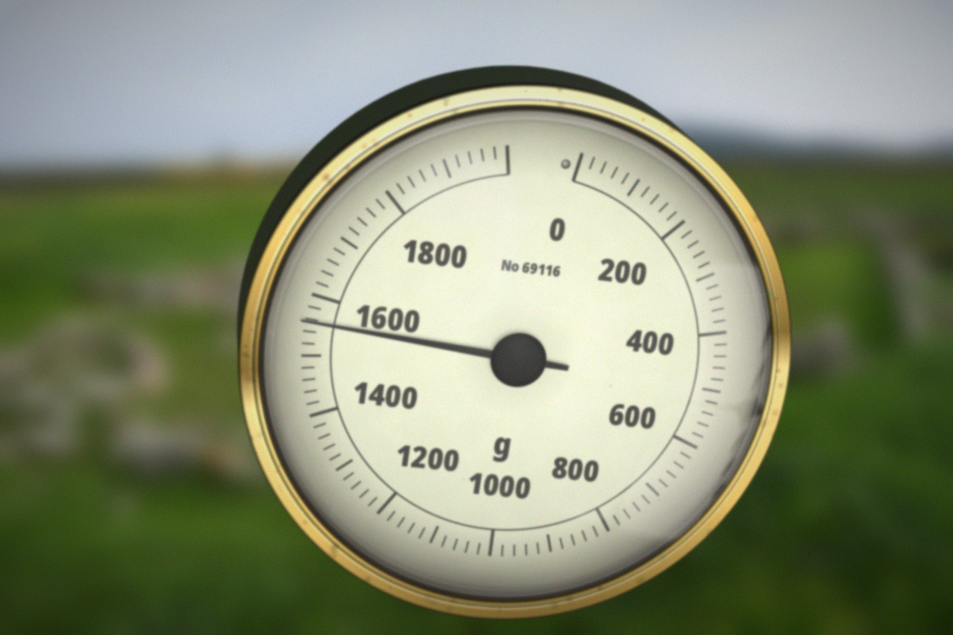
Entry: 1560 g
